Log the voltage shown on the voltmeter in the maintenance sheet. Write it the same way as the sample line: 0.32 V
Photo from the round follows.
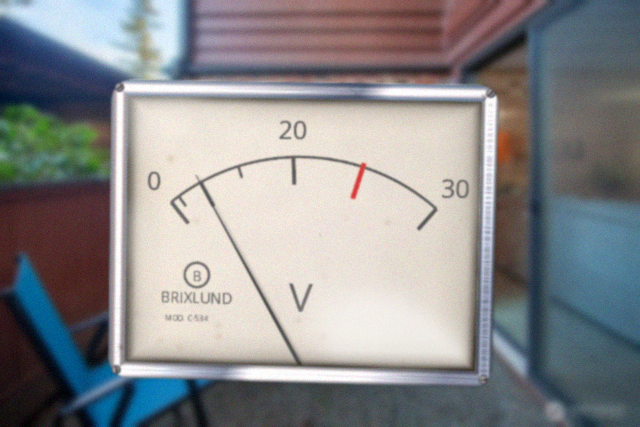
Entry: 10 V
